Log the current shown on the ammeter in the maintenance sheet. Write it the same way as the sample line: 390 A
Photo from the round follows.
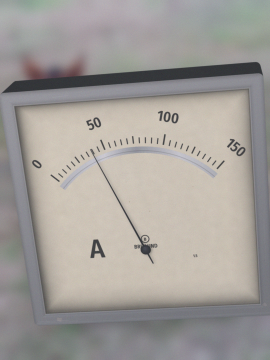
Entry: 40 A
